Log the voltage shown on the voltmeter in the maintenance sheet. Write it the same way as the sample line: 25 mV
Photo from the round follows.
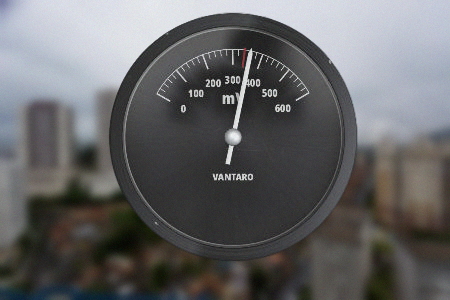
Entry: 360 mV
